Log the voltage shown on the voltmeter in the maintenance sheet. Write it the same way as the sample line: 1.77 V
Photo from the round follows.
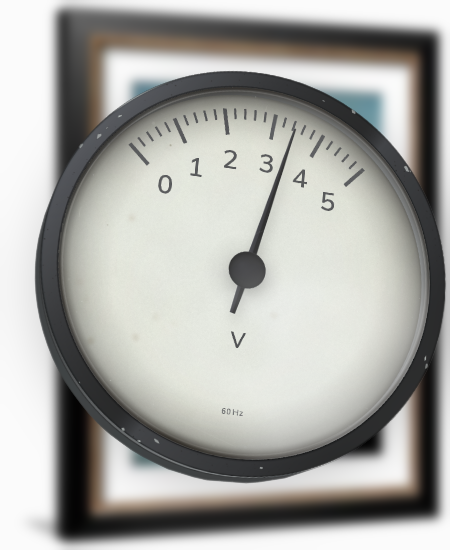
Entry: 3.4 V
